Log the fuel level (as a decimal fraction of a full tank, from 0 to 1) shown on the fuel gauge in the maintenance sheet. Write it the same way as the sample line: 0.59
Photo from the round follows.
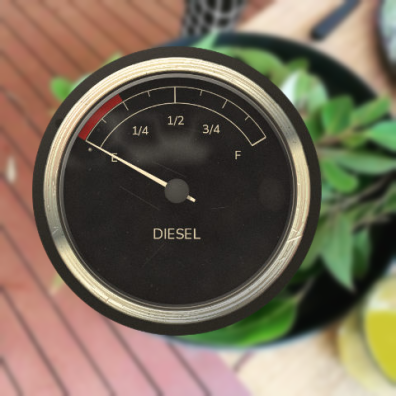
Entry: 0
